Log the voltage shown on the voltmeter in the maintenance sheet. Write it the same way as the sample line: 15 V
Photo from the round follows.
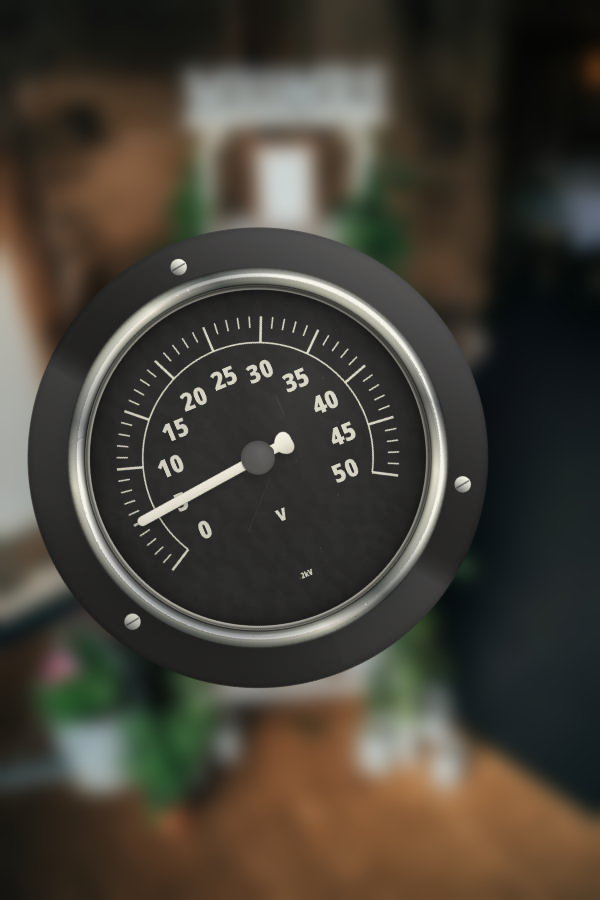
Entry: 5 V
